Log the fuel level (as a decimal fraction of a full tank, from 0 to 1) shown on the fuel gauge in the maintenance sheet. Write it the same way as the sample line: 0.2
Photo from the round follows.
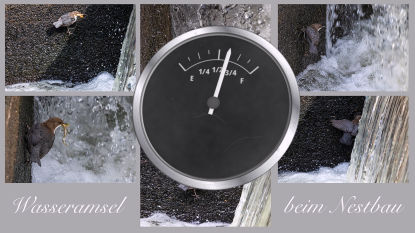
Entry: 0.625
